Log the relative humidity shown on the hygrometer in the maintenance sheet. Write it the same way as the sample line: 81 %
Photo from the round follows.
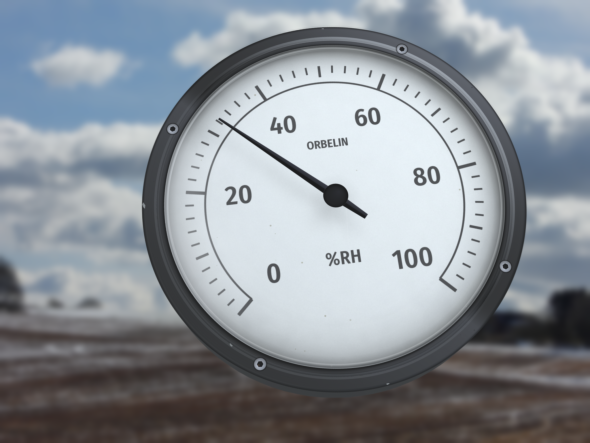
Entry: 32 %
